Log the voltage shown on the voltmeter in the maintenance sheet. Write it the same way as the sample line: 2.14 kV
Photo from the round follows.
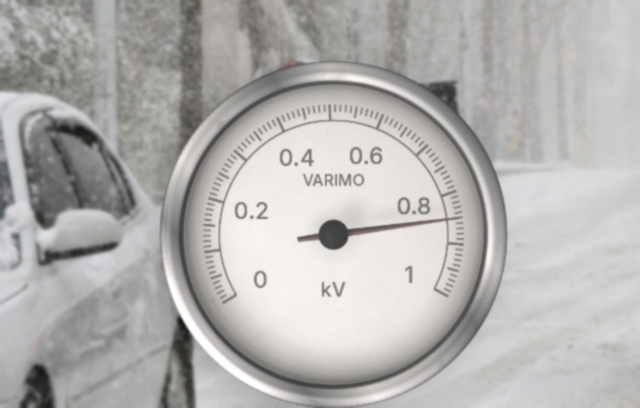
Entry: 0.85 kV
